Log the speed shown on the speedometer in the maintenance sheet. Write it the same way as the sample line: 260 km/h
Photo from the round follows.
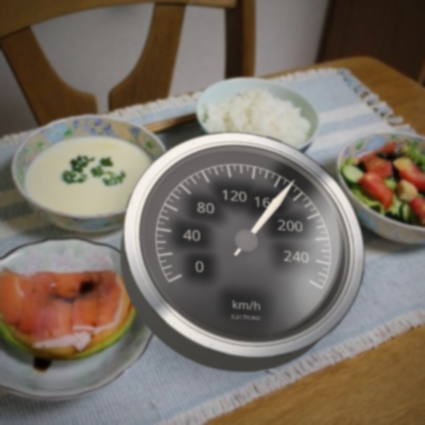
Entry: 170 km/h
